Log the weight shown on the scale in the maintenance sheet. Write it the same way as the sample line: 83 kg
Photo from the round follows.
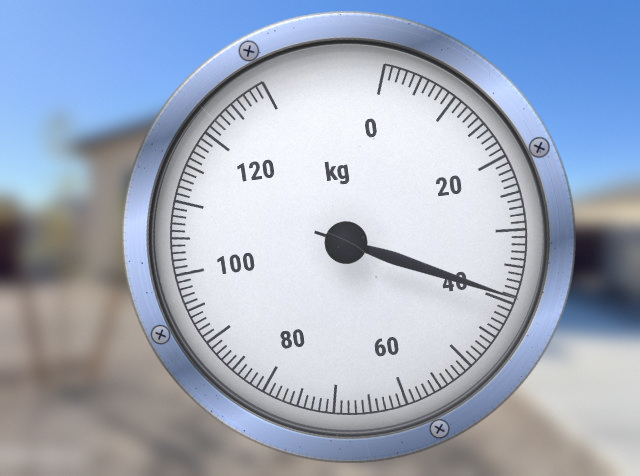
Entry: 39 kg
